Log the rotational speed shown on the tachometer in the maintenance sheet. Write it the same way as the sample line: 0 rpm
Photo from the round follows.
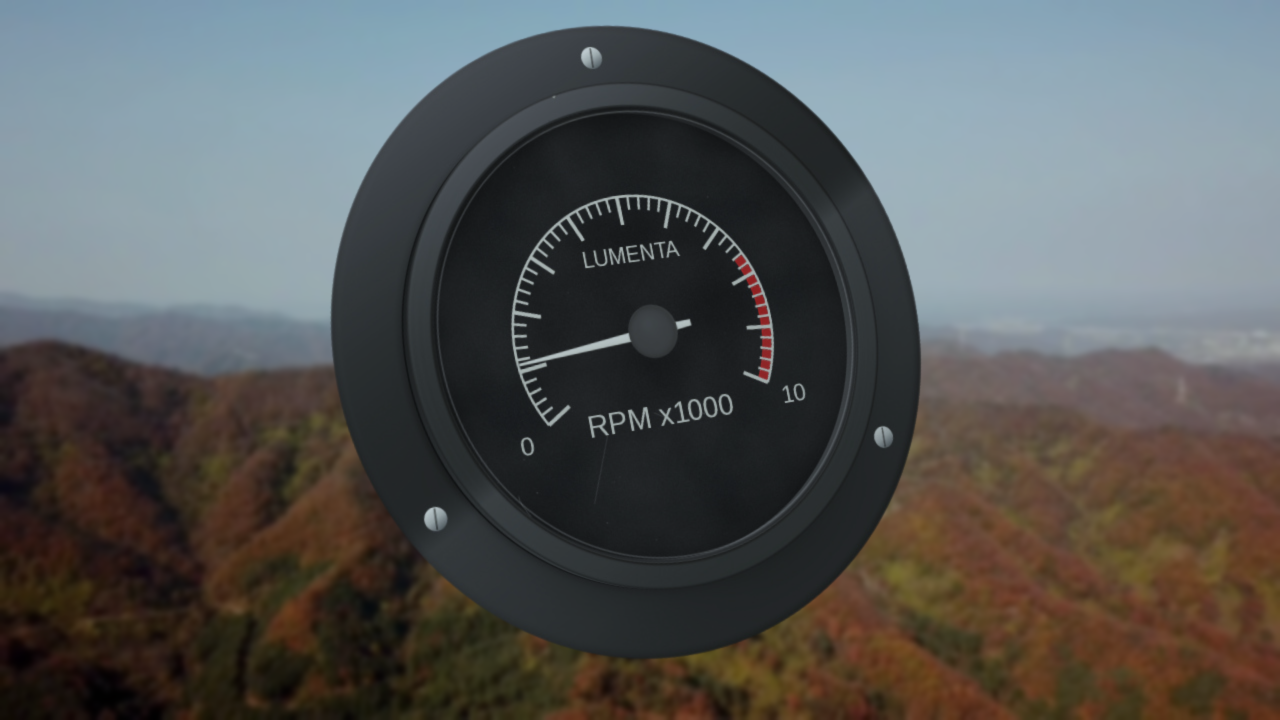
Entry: 1100 rpm
